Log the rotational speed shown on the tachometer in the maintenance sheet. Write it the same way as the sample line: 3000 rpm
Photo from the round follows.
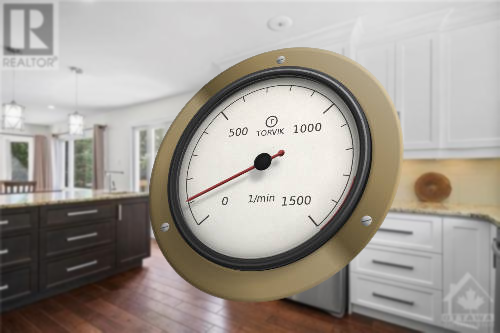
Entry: 100 rpm
